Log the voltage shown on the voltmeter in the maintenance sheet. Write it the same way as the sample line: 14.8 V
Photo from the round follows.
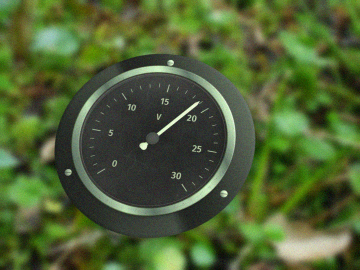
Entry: 19 V
